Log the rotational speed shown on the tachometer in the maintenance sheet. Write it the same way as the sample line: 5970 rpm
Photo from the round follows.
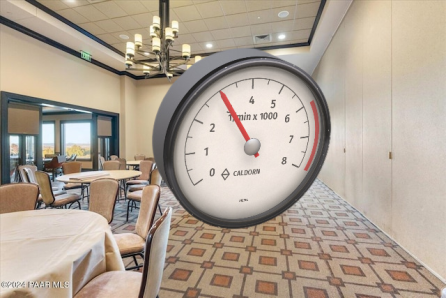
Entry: 3000 rpm
